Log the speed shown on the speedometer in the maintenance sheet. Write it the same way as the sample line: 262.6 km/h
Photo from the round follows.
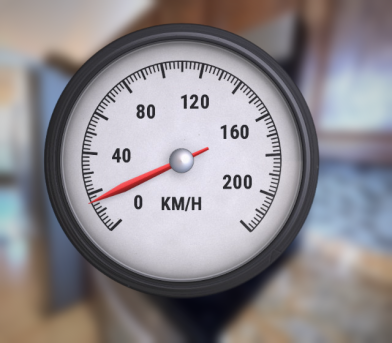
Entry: 16 km/h
